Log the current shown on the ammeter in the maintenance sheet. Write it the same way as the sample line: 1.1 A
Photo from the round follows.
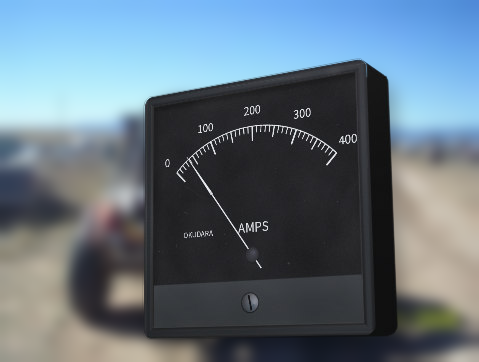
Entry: 40 A
